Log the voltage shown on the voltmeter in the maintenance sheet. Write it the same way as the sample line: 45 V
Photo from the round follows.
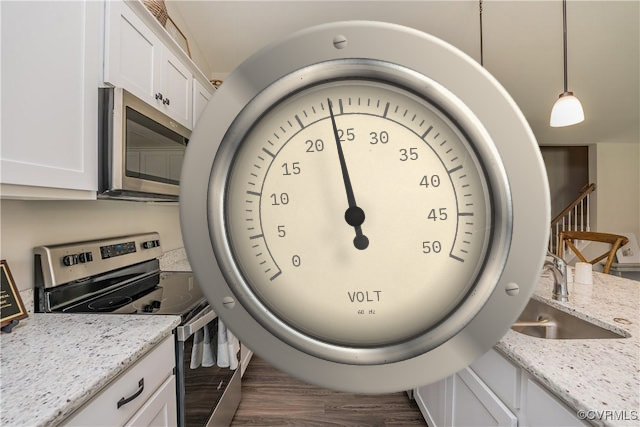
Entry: 24 V
